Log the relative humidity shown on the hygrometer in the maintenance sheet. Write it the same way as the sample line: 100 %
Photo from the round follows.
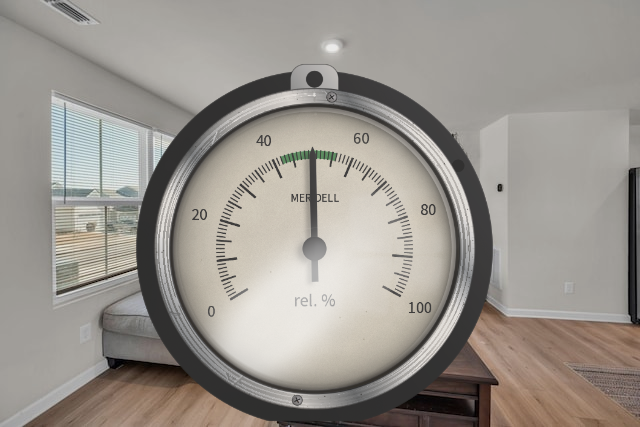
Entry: 50 %
